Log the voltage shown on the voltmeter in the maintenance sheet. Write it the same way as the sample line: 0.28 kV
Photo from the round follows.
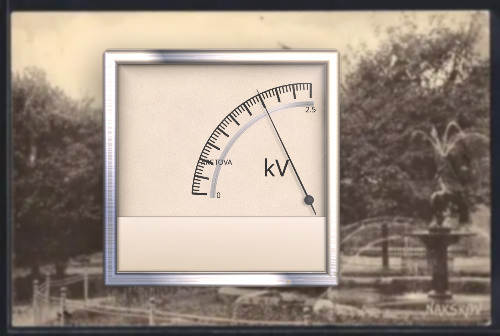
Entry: 1.75 kV
